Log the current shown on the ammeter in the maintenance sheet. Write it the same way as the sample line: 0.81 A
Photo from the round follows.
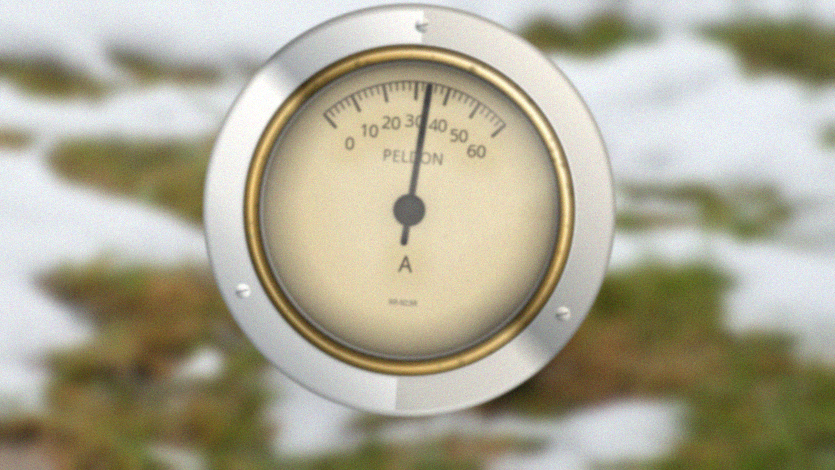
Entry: 34 A
